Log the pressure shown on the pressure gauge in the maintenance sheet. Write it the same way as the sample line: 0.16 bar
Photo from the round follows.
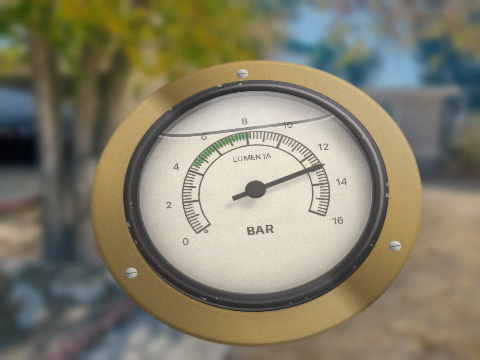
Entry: 13 bar
